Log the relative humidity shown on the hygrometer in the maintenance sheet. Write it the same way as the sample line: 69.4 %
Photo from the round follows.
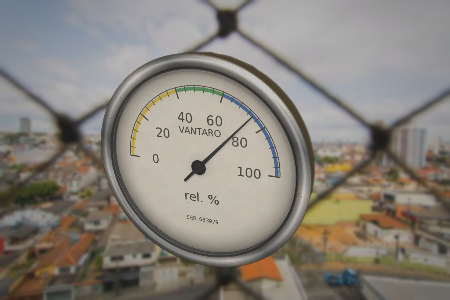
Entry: 74 %
